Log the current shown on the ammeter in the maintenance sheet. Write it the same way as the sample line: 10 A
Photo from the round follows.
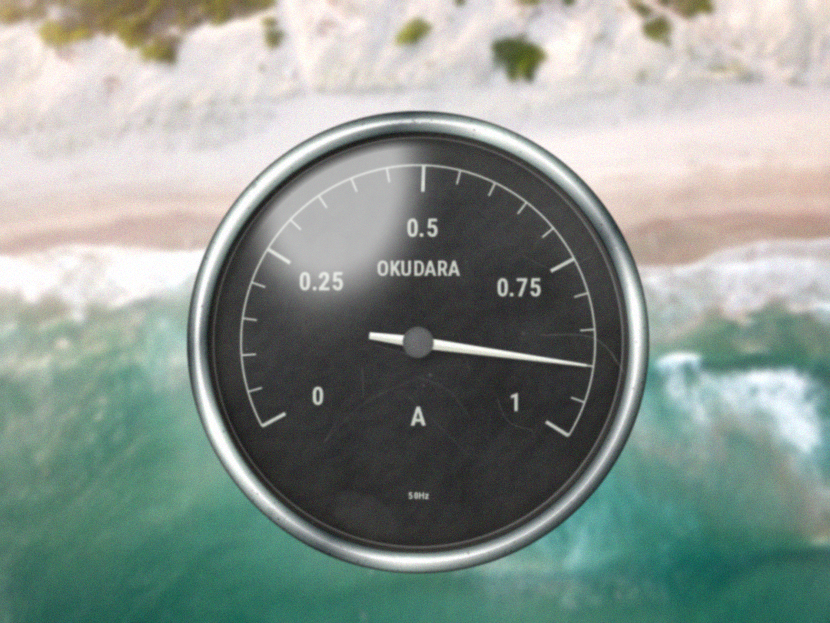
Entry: 0.9 A
